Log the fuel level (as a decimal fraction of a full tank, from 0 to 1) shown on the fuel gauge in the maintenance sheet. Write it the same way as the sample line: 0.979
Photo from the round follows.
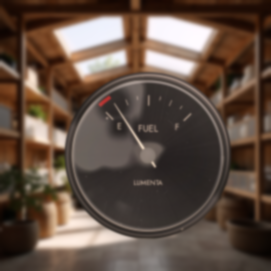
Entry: 0.125
